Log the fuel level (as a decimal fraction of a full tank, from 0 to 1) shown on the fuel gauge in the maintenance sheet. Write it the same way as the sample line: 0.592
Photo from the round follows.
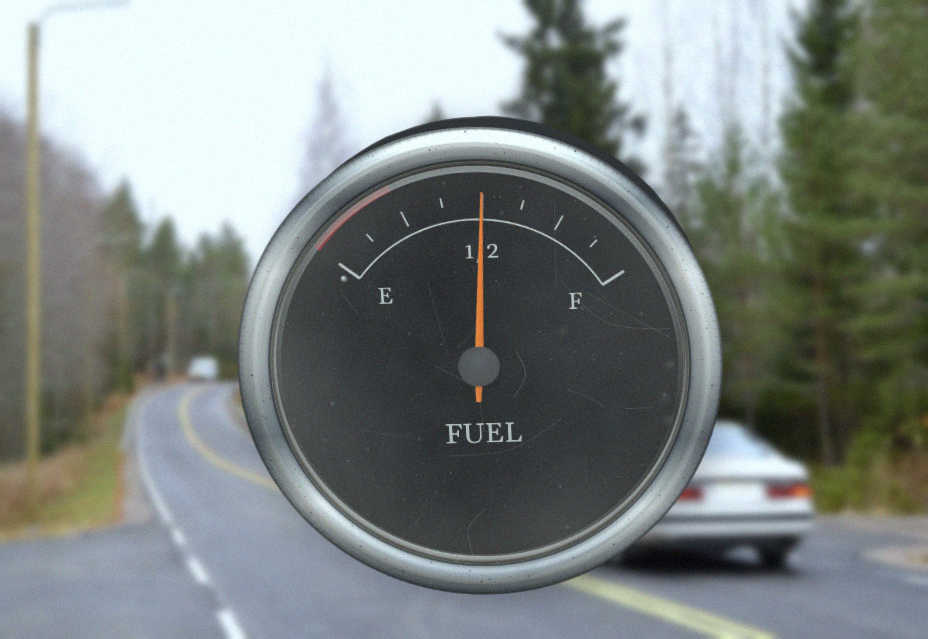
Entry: 0.5
